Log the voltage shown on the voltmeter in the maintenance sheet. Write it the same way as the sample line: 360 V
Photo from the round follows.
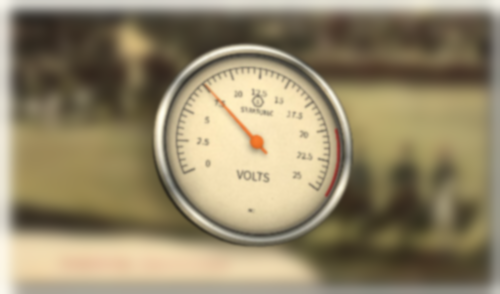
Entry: 7.5 V
